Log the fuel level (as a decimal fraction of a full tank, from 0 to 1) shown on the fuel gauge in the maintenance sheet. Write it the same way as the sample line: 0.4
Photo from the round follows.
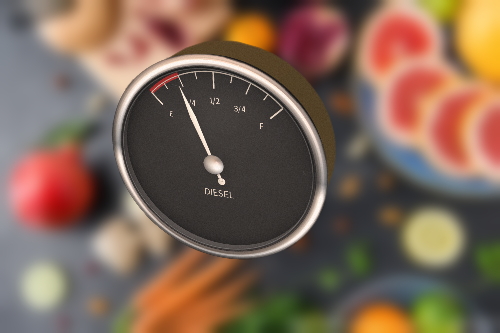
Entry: 0.25
